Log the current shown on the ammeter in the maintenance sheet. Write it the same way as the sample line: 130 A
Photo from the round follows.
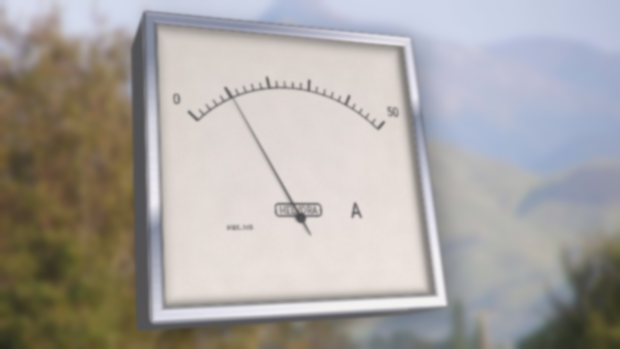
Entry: 10 A
